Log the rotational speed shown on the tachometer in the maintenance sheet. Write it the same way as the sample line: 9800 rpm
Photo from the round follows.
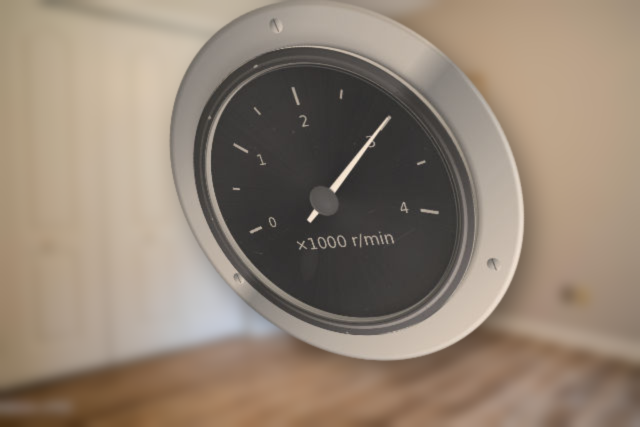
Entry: 3000 rpm
